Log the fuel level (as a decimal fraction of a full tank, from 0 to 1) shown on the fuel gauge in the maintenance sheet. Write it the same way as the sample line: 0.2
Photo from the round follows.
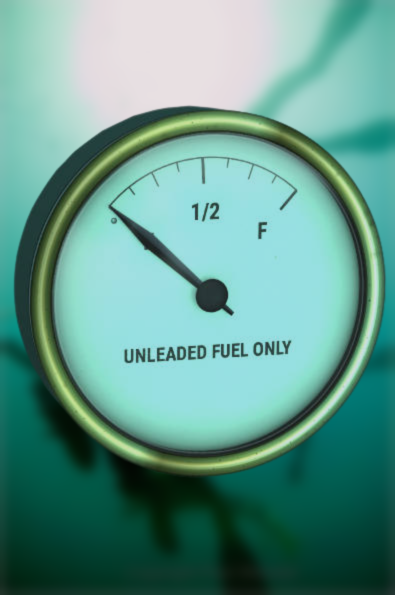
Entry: 0
